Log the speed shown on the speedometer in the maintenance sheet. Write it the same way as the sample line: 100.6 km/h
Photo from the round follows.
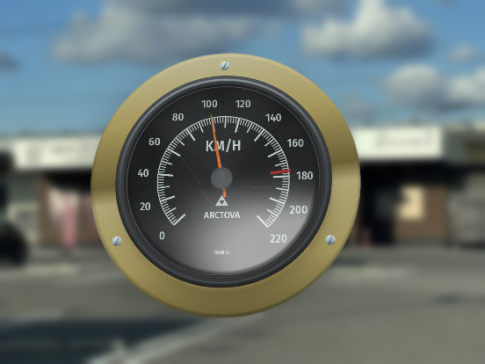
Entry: 100 km/h
